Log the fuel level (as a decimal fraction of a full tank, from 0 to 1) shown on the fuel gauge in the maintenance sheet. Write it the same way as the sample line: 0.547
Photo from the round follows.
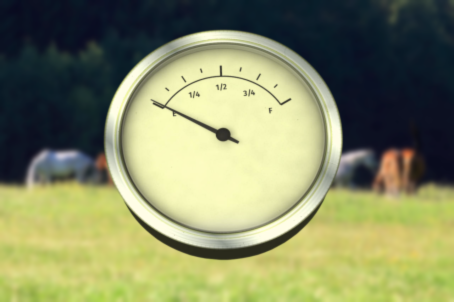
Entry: 0
